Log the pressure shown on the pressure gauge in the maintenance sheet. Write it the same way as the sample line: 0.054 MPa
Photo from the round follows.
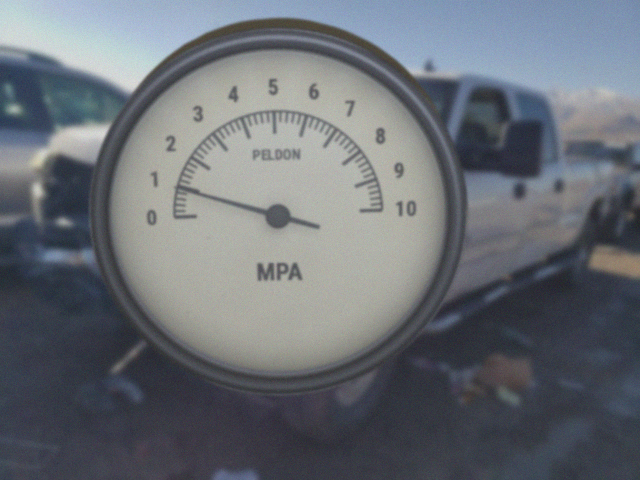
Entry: 1 MPa
